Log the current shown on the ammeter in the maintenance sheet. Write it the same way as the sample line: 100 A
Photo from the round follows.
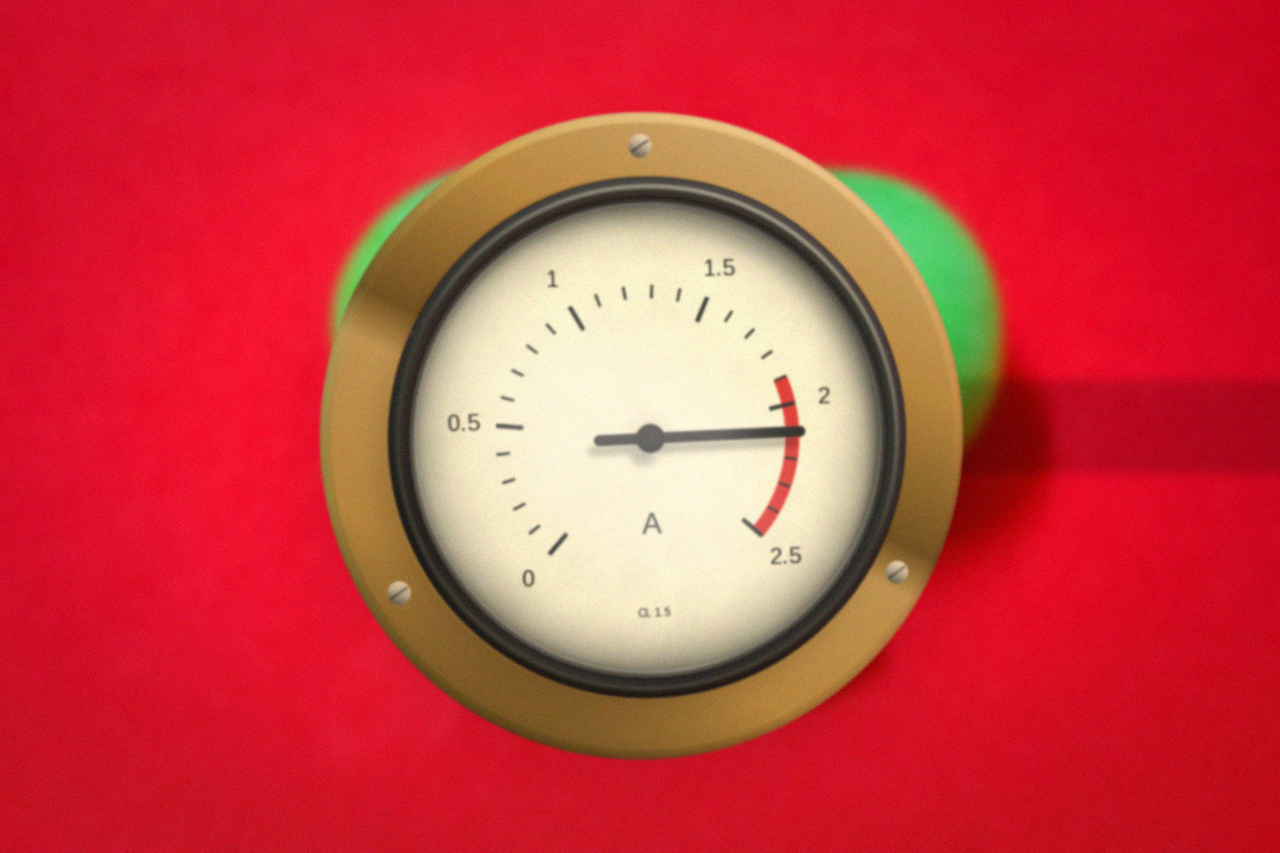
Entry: 2.1 A
